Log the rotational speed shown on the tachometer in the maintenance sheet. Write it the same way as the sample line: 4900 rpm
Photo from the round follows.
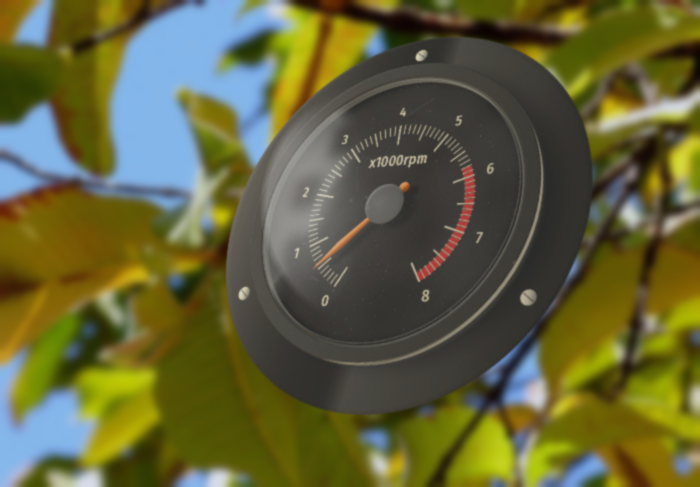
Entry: 500 rpm
